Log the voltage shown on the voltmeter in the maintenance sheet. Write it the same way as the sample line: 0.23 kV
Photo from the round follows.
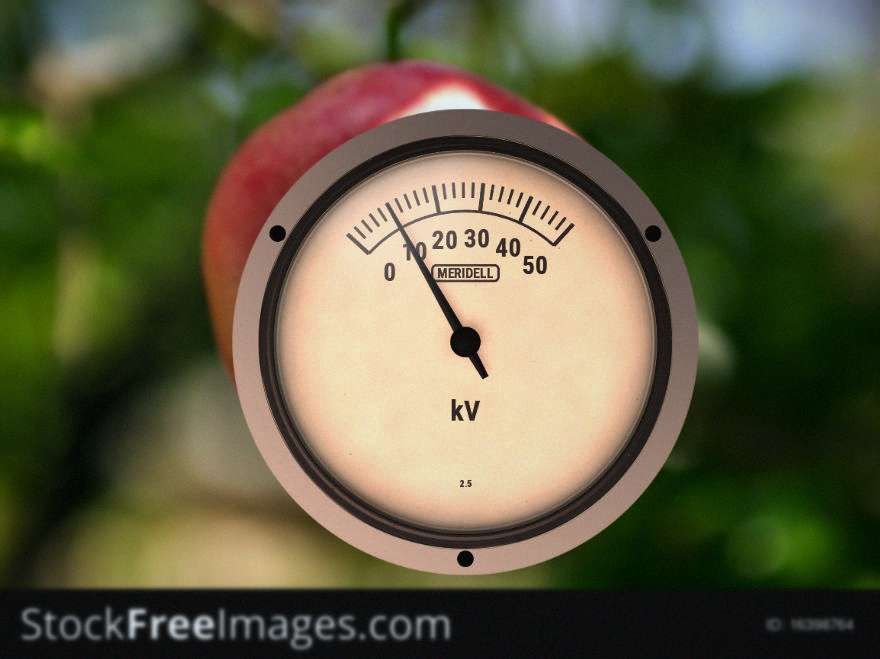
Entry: 10 kV
